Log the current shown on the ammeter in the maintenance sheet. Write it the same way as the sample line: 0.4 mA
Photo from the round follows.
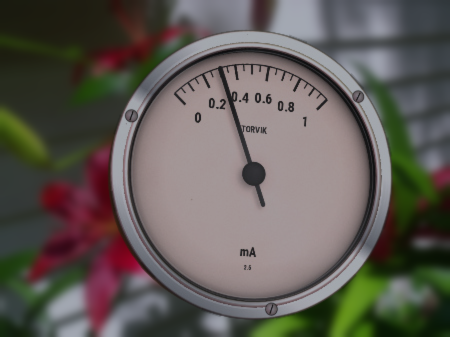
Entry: 0.3 mA
